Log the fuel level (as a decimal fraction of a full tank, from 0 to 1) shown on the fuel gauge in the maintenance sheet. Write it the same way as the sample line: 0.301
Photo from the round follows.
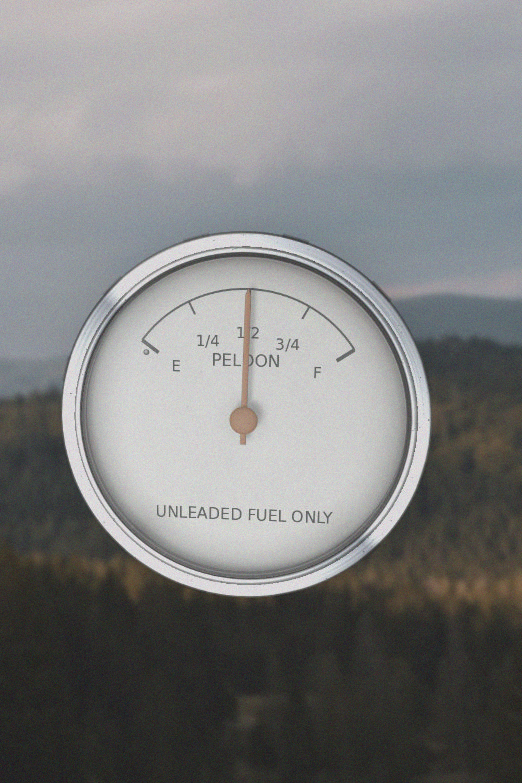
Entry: 0.5
